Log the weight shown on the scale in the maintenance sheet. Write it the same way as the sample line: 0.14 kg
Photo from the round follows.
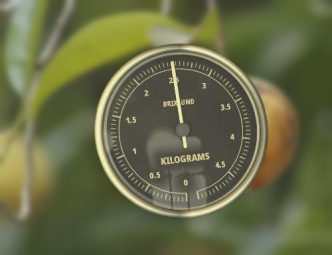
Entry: 2.5 kg
